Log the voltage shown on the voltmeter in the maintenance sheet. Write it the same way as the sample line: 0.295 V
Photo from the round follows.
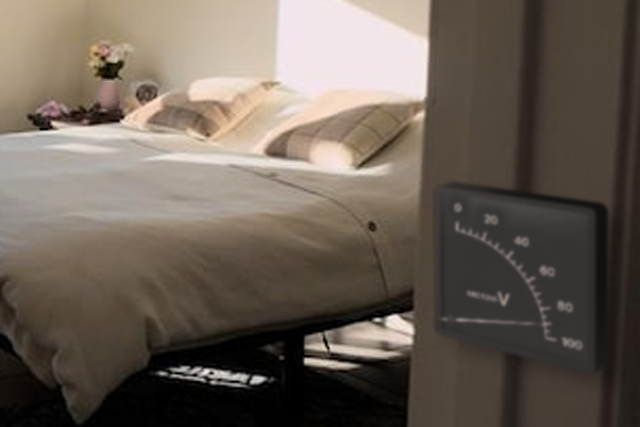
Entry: 90 V
